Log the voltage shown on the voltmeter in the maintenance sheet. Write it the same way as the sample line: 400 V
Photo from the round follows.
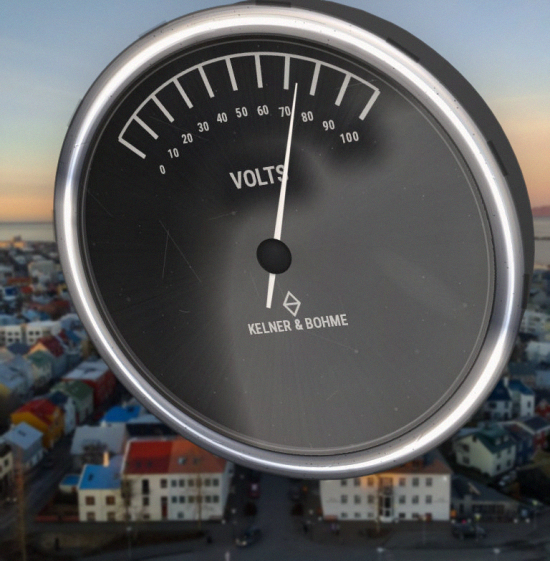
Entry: 75 V
